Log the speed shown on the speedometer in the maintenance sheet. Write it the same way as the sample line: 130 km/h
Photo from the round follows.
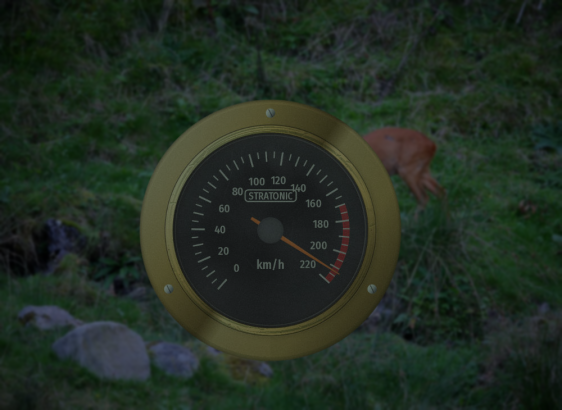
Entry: 212.5 km/h
